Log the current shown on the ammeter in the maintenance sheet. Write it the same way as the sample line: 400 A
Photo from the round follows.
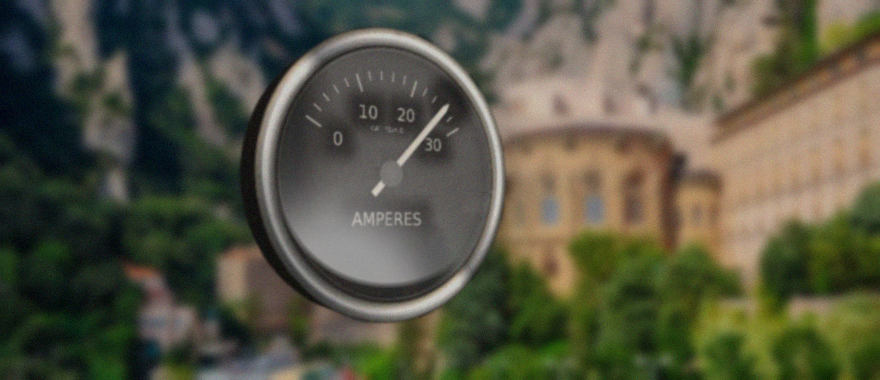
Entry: 26 A
